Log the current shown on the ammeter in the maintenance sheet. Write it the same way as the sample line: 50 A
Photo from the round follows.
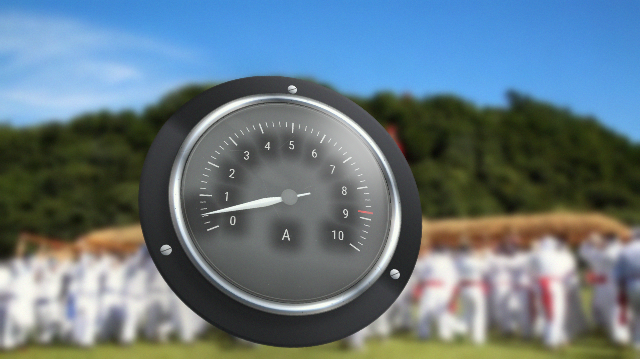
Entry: 0.4 A
